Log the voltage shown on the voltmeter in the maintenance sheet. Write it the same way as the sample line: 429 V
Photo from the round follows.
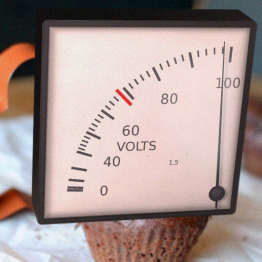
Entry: 98 V
